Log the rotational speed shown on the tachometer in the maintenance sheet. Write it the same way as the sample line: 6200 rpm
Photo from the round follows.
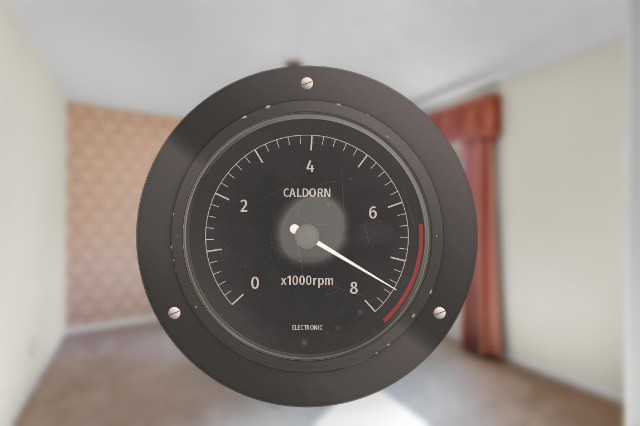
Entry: 7500 rpm
